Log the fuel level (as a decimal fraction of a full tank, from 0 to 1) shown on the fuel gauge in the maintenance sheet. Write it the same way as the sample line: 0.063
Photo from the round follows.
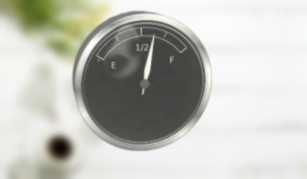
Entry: 0.625
